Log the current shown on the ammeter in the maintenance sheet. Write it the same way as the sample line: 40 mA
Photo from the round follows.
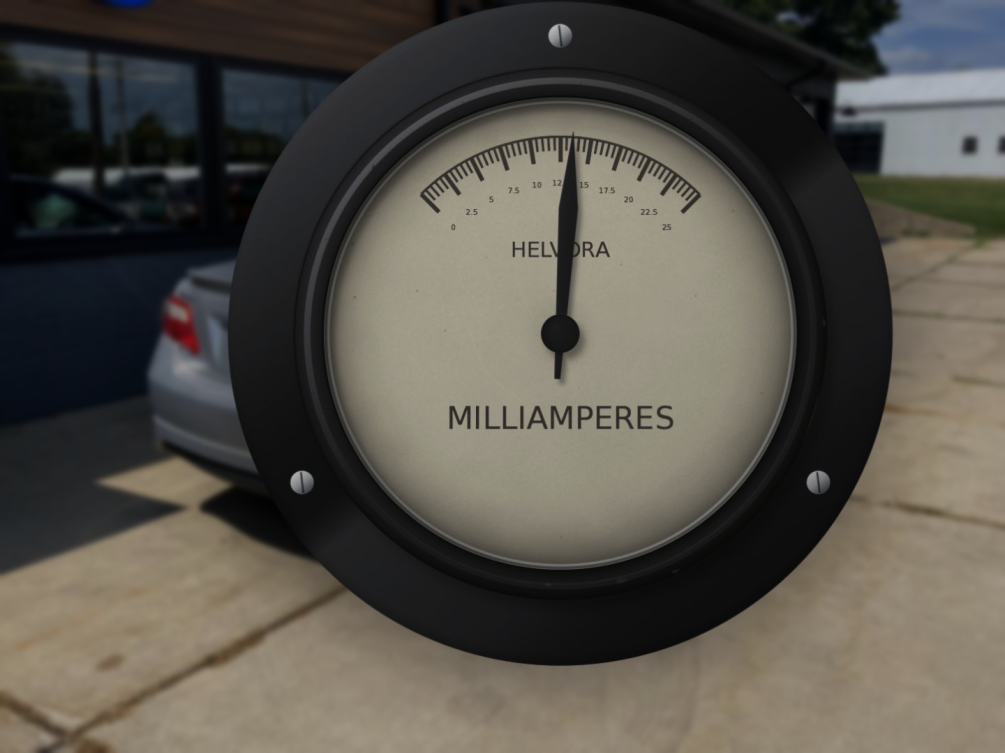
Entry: 13.5 mA
